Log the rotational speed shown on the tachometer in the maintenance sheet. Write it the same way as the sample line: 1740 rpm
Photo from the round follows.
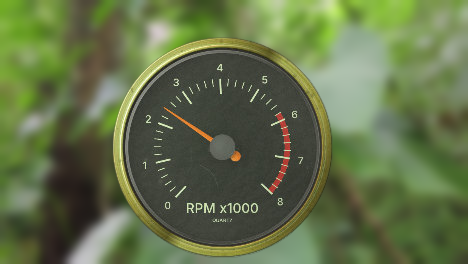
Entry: 2400 rpm
